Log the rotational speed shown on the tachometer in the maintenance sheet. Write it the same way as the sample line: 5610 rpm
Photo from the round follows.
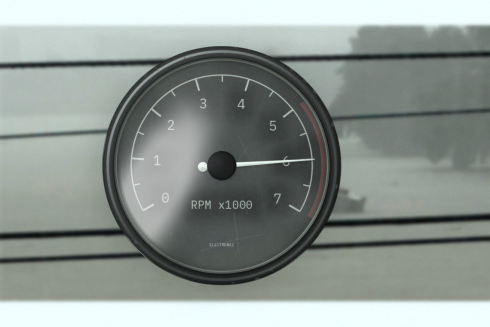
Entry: 6000 rpm
